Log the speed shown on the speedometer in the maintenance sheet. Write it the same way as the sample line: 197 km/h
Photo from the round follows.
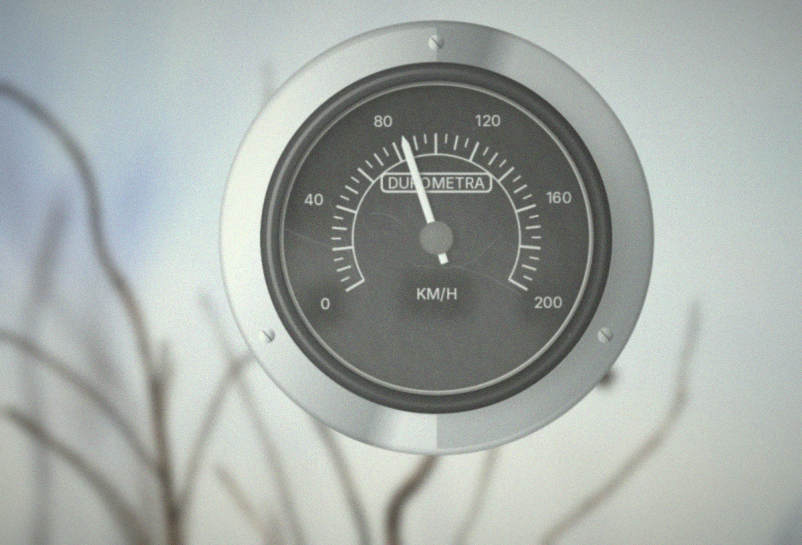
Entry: 85 km/h
